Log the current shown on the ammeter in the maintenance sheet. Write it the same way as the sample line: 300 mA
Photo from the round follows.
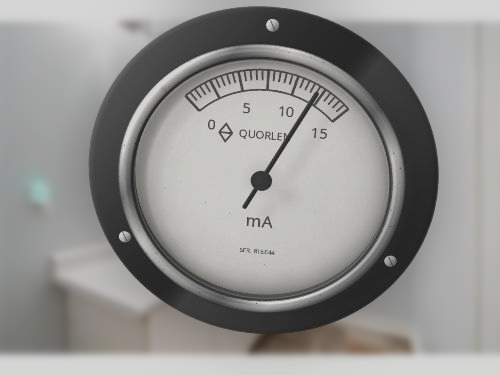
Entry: 12 mA
